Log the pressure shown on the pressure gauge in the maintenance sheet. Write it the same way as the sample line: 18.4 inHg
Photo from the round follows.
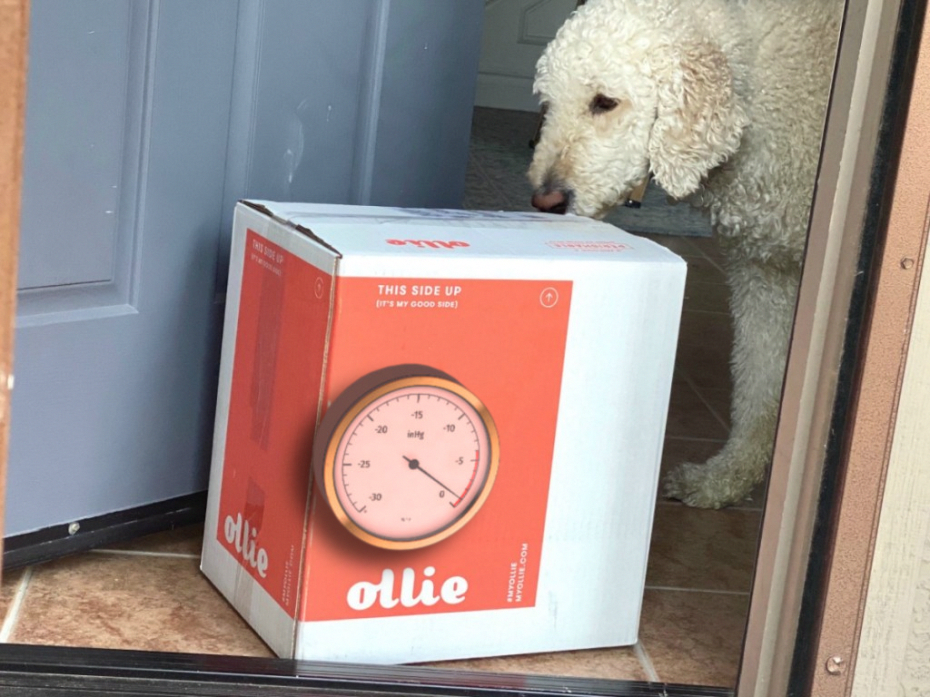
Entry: -1 inHg
